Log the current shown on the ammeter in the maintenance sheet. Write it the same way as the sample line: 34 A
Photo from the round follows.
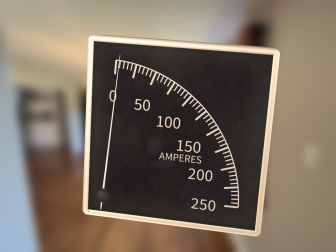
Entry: 5 A
